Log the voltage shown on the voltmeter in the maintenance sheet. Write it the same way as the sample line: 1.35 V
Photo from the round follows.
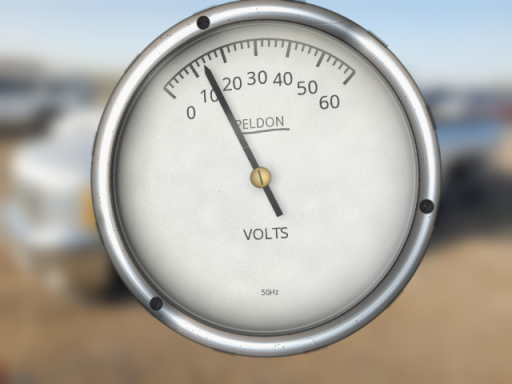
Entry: 14 V
